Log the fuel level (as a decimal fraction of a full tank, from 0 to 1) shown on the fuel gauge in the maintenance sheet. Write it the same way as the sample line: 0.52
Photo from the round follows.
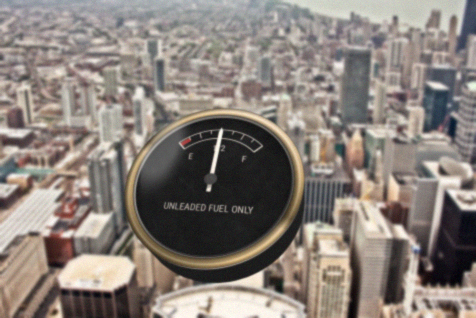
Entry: 0.5
